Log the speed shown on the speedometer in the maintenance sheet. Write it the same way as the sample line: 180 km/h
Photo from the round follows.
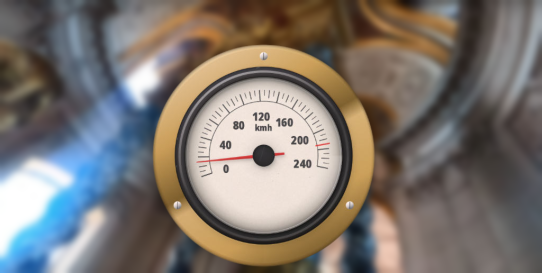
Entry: 15 km/h
